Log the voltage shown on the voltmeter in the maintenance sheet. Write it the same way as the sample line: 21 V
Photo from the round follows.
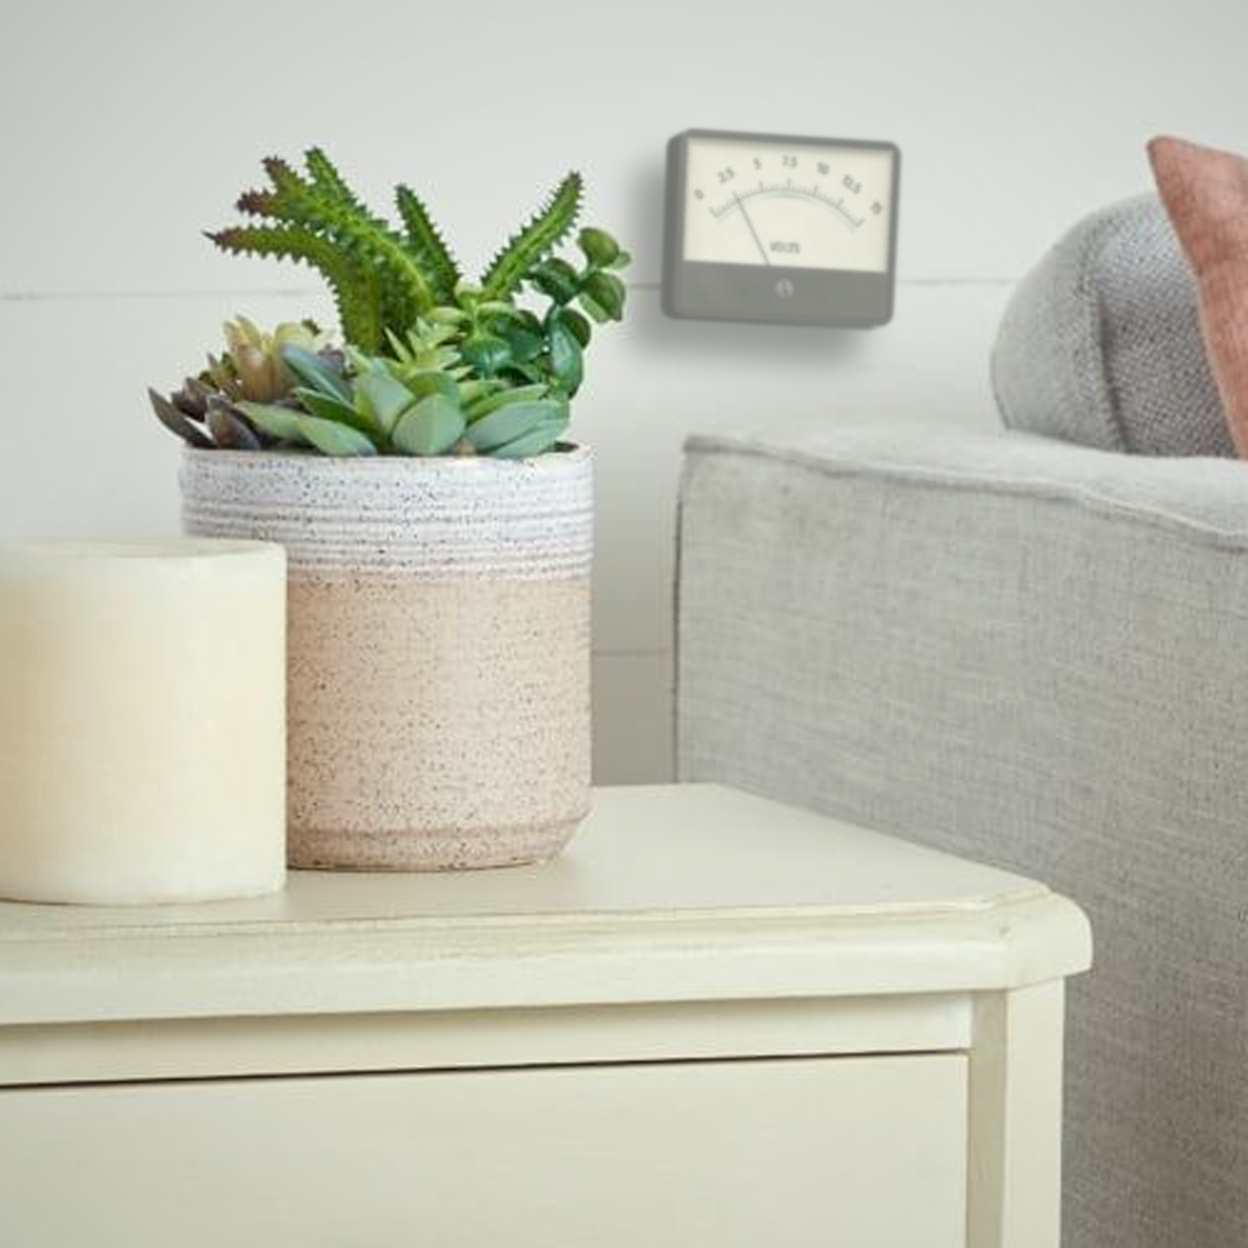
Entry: 2.5 V
